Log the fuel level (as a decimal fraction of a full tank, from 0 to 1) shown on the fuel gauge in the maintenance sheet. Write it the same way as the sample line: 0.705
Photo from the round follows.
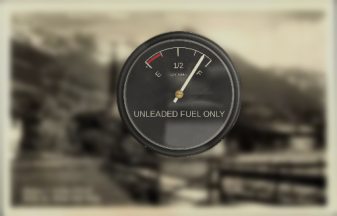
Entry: 0.875
